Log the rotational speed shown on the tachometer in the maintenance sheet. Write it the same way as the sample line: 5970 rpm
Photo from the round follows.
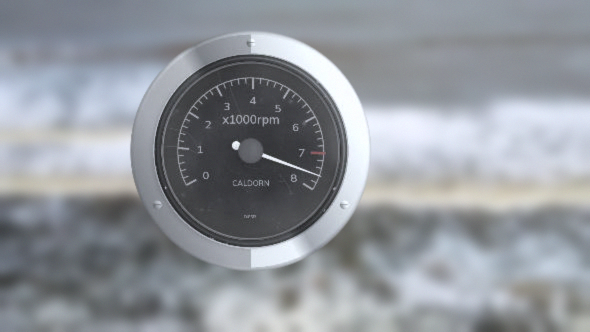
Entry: 7600 rpm
